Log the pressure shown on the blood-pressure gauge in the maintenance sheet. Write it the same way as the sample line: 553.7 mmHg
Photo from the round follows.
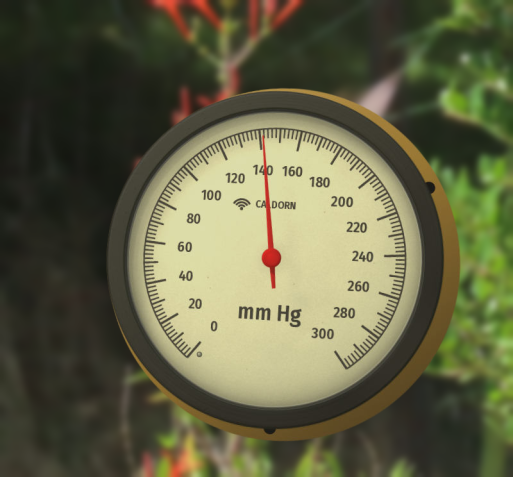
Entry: 142 mmHg
